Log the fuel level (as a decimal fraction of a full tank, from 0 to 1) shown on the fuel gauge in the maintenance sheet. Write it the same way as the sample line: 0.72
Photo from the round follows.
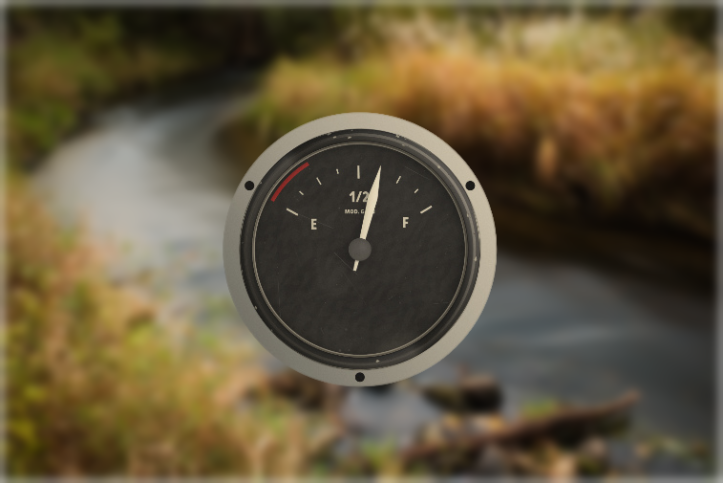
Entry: 0.625
